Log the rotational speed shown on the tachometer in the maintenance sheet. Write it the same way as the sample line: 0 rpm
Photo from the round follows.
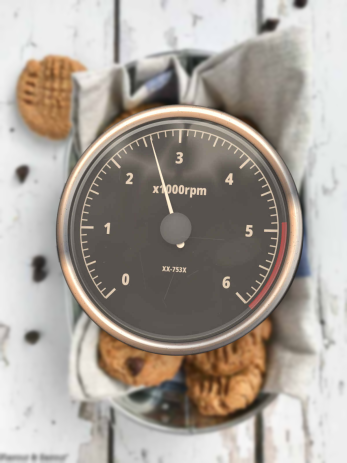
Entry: 2600 rpm
